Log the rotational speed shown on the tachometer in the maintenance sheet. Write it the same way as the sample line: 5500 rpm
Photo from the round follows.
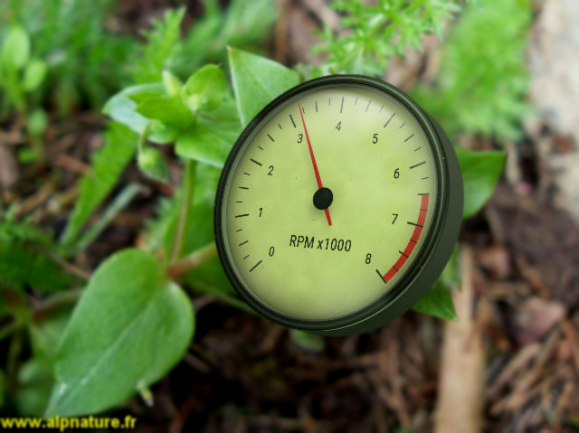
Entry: 3250 rpm
